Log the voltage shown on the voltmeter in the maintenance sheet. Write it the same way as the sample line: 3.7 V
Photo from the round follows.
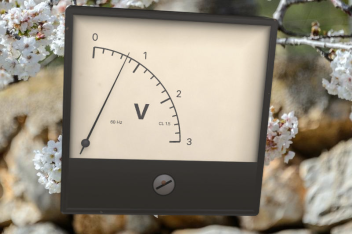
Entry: 0.7 V
